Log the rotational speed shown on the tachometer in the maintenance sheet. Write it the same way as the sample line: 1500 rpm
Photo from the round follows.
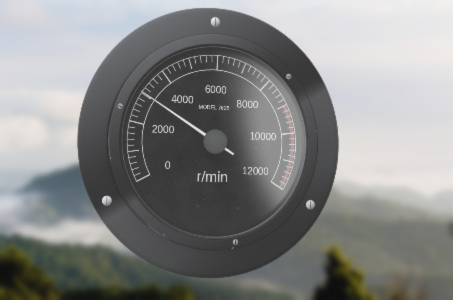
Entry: 3000 rpm
